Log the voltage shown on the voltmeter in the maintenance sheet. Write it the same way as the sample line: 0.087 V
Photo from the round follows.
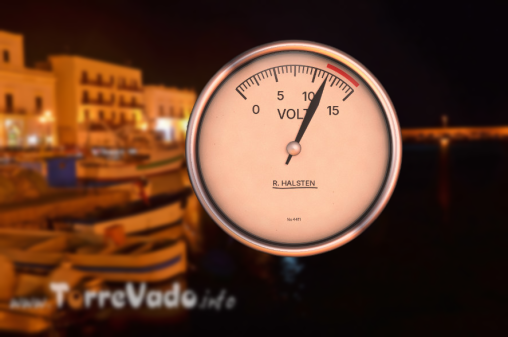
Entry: 11.5 V
